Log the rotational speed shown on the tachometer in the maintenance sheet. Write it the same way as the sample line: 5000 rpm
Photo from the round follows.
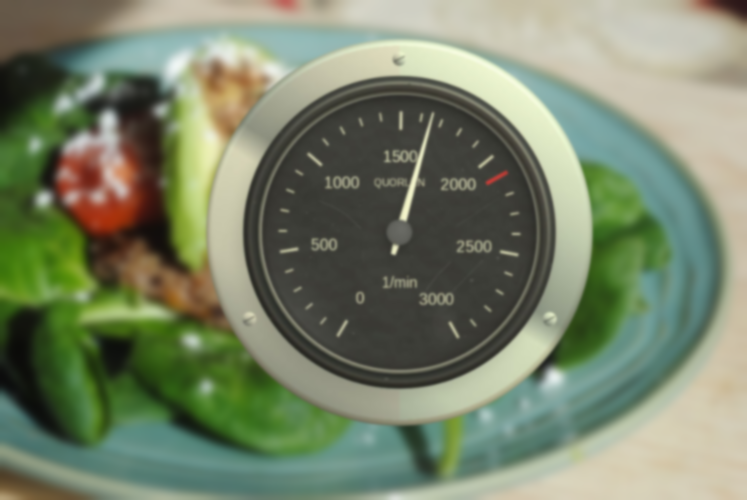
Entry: 1650 rpm
